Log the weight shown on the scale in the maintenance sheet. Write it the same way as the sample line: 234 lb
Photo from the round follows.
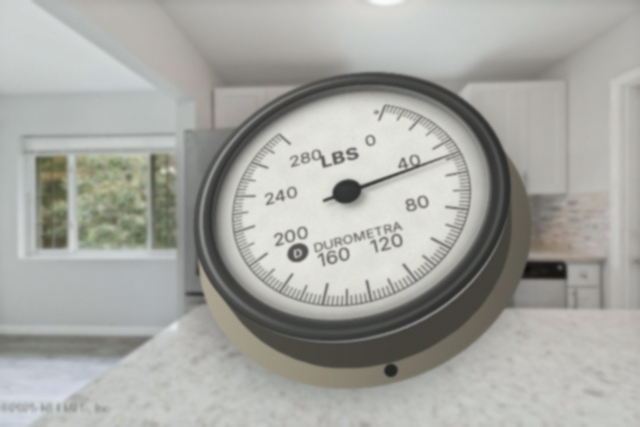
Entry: 50 lb
